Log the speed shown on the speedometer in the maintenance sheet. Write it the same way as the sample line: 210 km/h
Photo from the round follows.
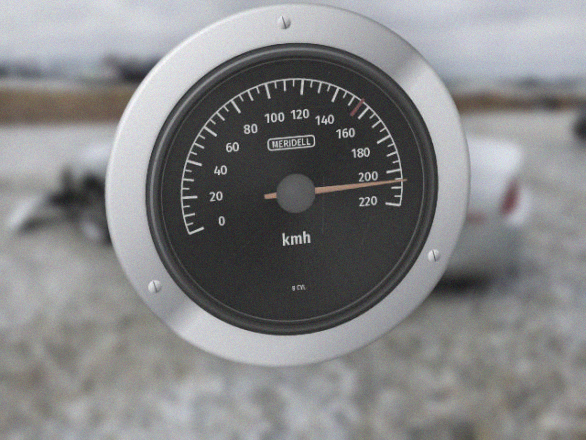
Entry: 205 km/h
